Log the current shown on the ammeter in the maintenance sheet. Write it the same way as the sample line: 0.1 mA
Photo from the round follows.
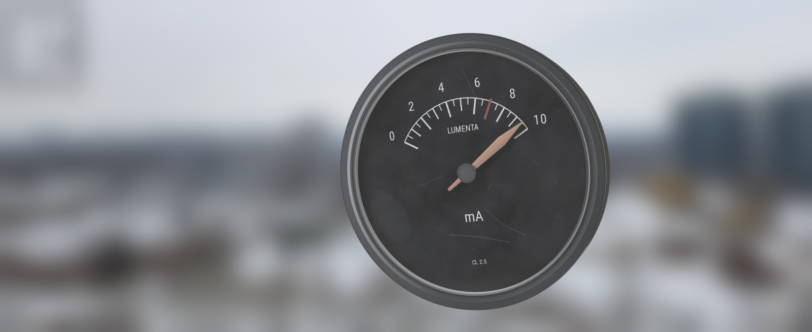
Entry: 9.5 mA
